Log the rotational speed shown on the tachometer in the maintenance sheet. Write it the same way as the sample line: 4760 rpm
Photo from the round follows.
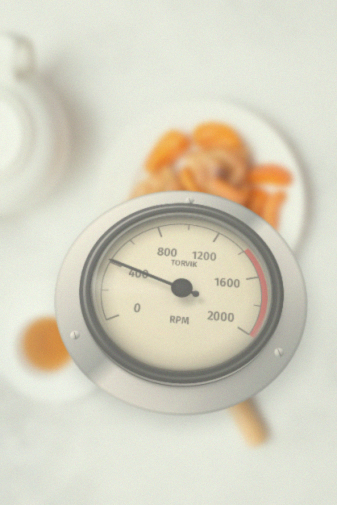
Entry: 400 rpm
